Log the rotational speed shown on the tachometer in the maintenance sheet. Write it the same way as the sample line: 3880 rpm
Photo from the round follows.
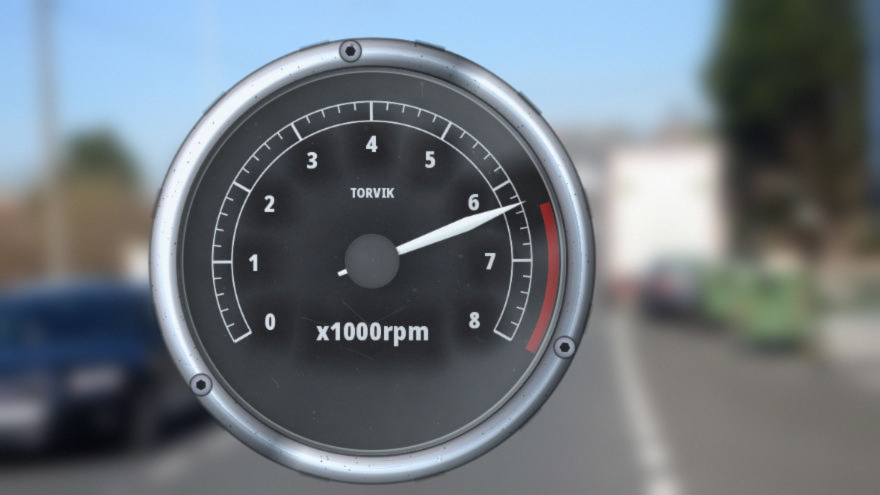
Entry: 6300 rpm
